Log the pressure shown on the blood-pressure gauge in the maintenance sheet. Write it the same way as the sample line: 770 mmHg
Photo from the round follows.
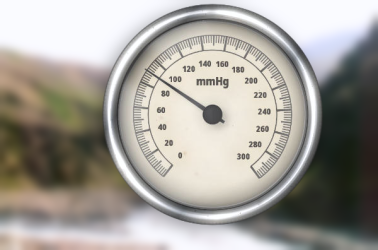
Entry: 90 mmHg
